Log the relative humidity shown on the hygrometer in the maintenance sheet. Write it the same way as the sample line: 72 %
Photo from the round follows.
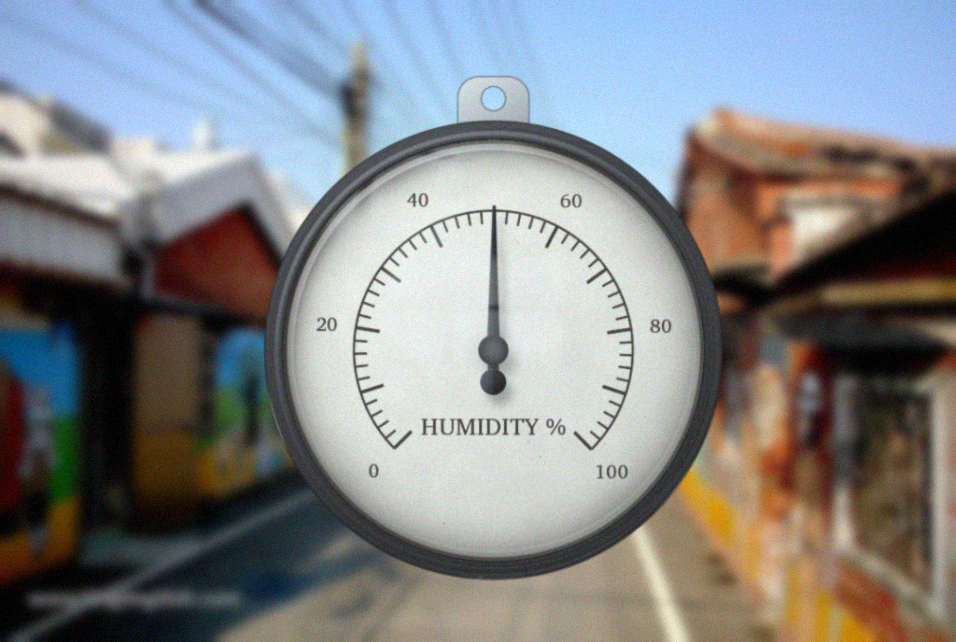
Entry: 50 %
